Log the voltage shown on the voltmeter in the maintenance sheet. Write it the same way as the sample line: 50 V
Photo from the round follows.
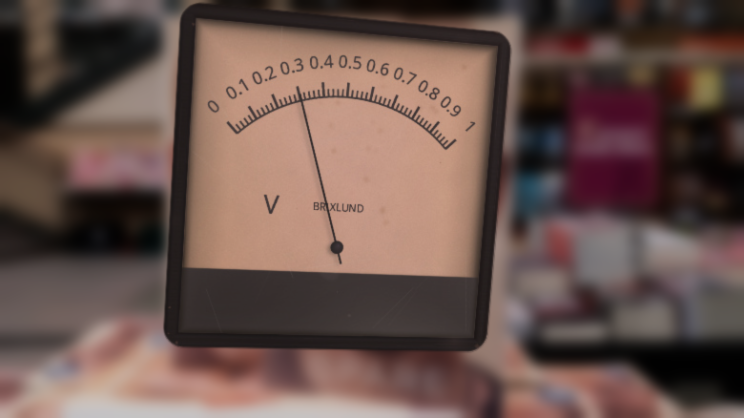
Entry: 0.3 V
